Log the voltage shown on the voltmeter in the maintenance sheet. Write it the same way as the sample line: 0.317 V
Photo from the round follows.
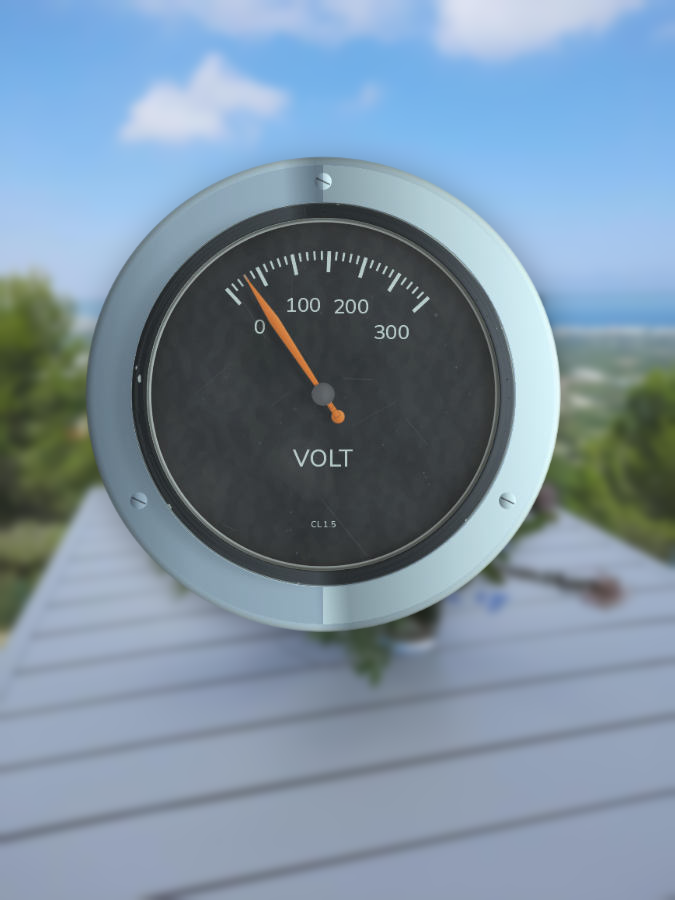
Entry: 30 V
